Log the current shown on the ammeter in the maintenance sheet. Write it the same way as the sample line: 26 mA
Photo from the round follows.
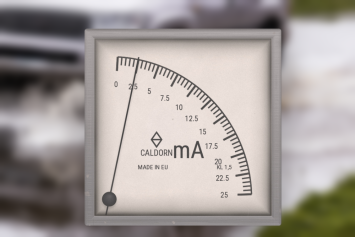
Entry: 2.5 mA
